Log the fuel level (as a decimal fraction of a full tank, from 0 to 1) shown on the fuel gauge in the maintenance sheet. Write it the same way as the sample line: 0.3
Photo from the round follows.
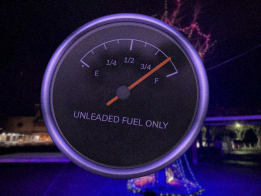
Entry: 0.875
